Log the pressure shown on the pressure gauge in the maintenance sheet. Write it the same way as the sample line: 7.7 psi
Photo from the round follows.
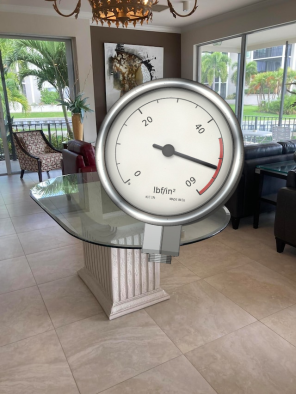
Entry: 52.5 psi
